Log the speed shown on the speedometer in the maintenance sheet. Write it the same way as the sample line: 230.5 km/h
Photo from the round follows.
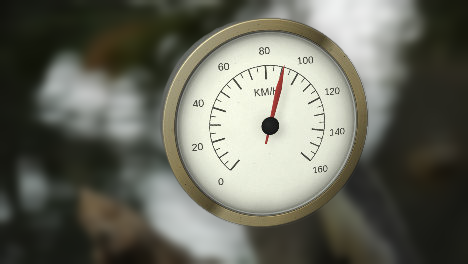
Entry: 90 km/h
